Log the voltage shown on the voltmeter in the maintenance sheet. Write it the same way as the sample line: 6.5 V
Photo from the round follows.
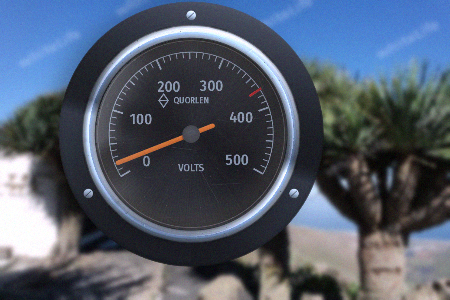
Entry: 20 V
